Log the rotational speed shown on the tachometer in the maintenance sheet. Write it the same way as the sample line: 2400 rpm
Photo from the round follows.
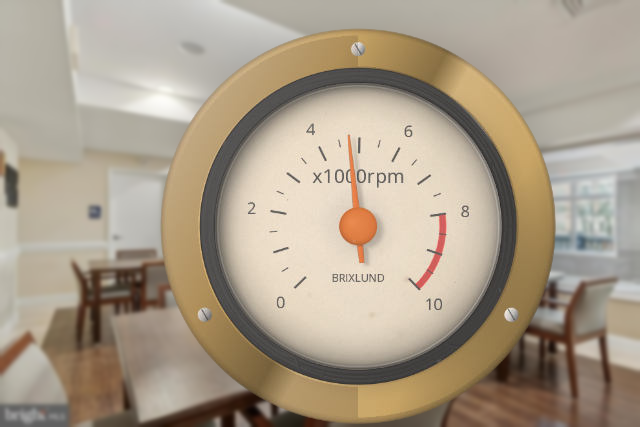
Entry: 4750 rpm
